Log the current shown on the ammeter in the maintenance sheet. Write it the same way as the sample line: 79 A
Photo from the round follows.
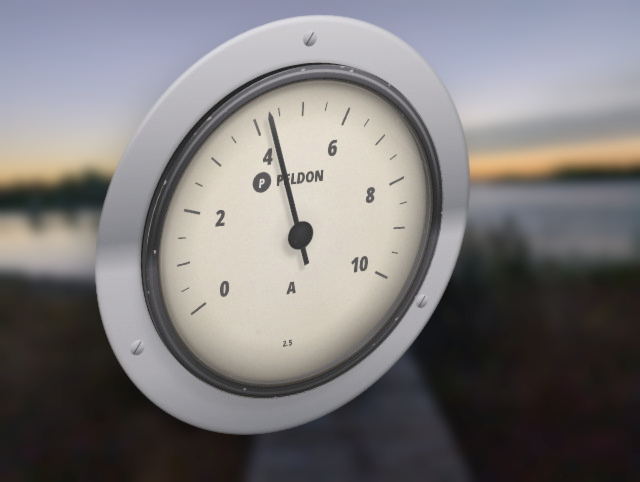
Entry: 4.25 A
